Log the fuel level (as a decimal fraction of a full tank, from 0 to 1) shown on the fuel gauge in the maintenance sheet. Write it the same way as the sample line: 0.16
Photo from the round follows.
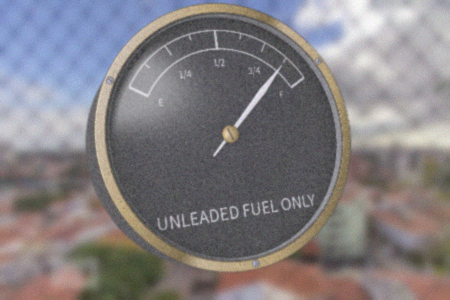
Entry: 0.875
